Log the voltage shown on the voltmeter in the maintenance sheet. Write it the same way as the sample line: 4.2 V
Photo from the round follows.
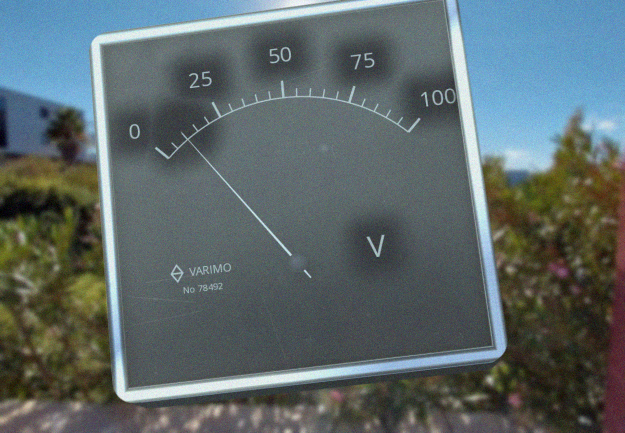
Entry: 10 V
